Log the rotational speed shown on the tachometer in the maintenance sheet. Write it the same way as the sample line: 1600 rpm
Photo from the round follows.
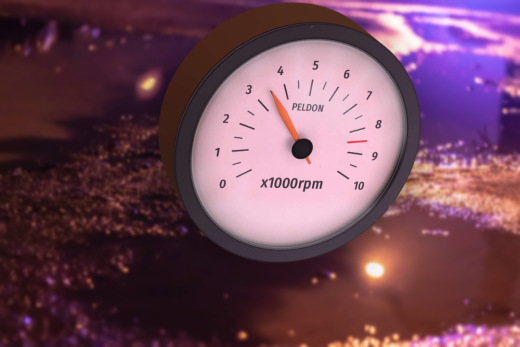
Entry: 3500 rpm
